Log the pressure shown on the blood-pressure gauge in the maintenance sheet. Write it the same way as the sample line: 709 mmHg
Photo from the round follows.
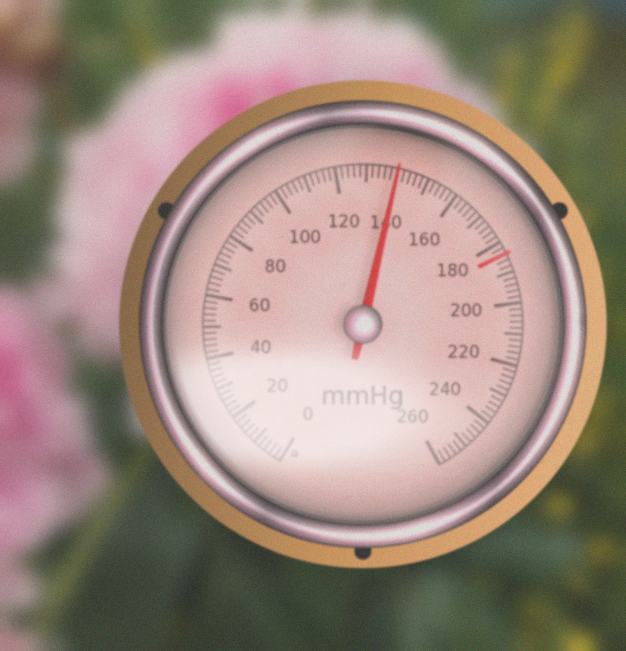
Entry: 140 mmHg
